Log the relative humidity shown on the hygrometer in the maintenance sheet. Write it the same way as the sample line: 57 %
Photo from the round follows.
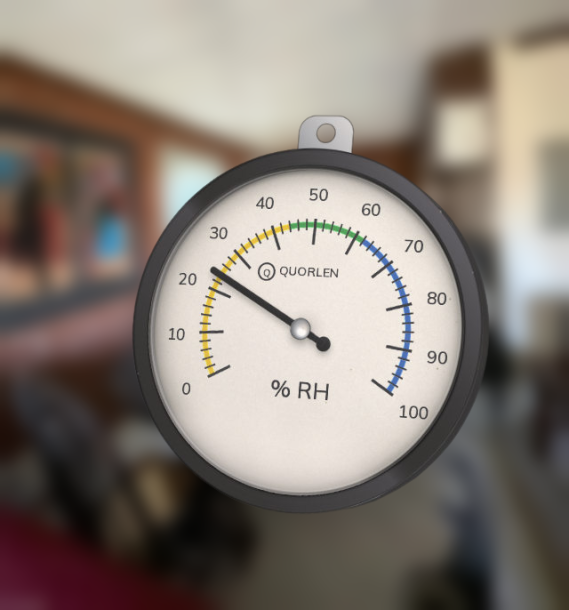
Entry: 24 %
